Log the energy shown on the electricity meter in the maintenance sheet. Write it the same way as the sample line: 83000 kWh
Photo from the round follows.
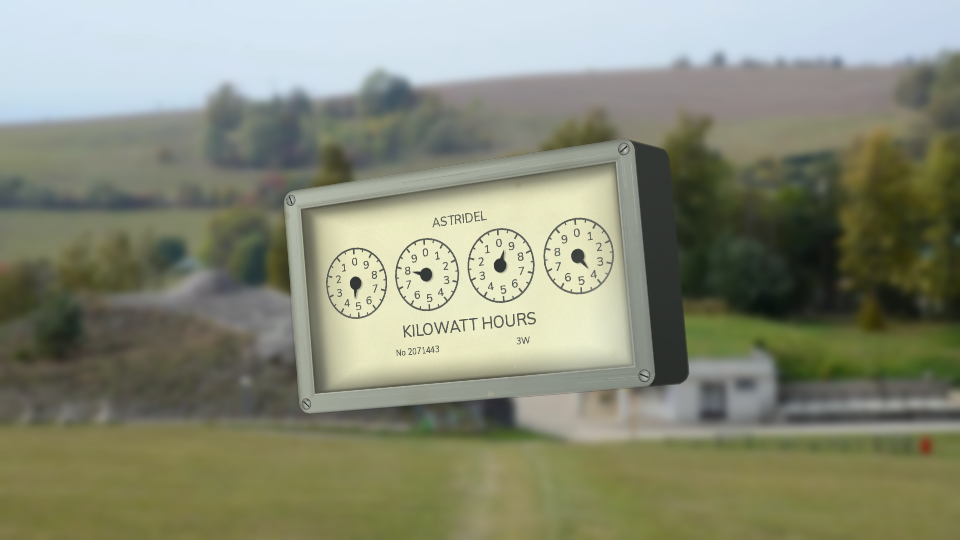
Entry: 4794 kWh
